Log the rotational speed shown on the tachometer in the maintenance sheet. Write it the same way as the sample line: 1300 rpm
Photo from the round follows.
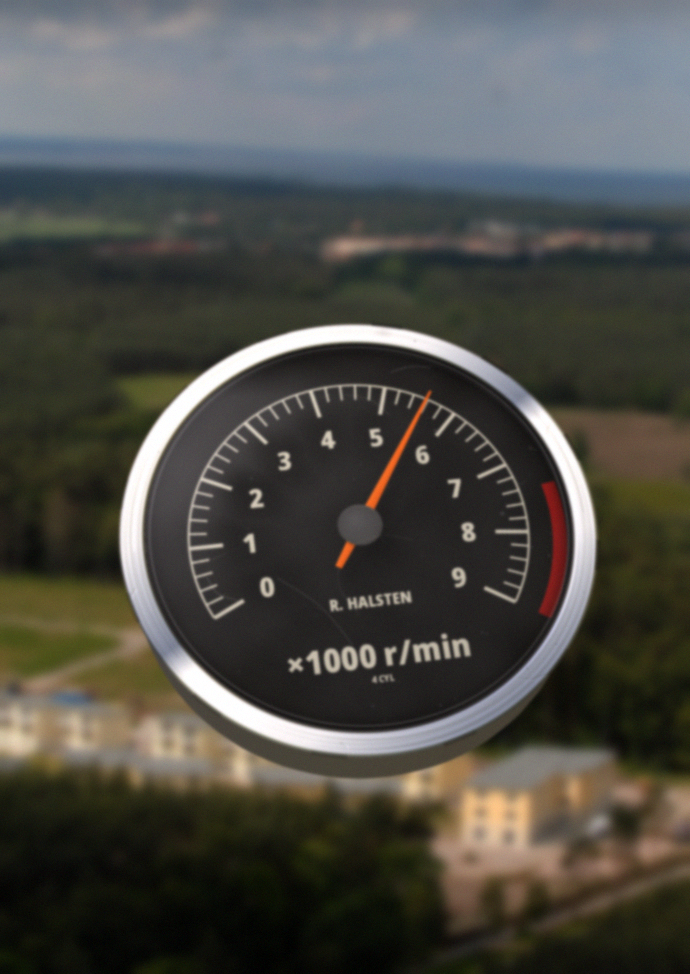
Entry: 5600 rpm
